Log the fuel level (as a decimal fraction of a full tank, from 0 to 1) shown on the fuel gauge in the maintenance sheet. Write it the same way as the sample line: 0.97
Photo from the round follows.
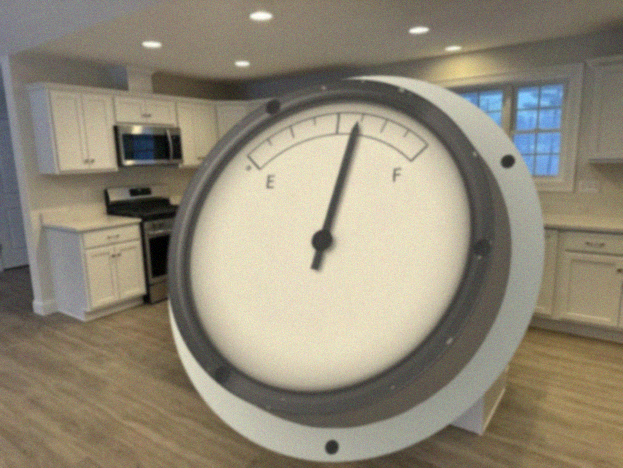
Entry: 0.625
